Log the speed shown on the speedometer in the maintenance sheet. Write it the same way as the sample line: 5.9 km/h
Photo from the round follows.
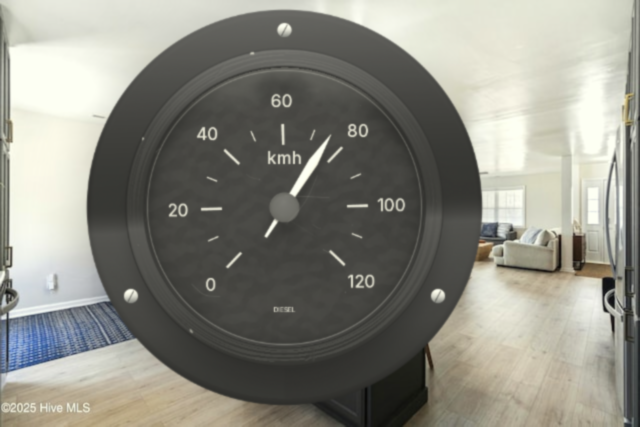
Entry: 75 km/h
